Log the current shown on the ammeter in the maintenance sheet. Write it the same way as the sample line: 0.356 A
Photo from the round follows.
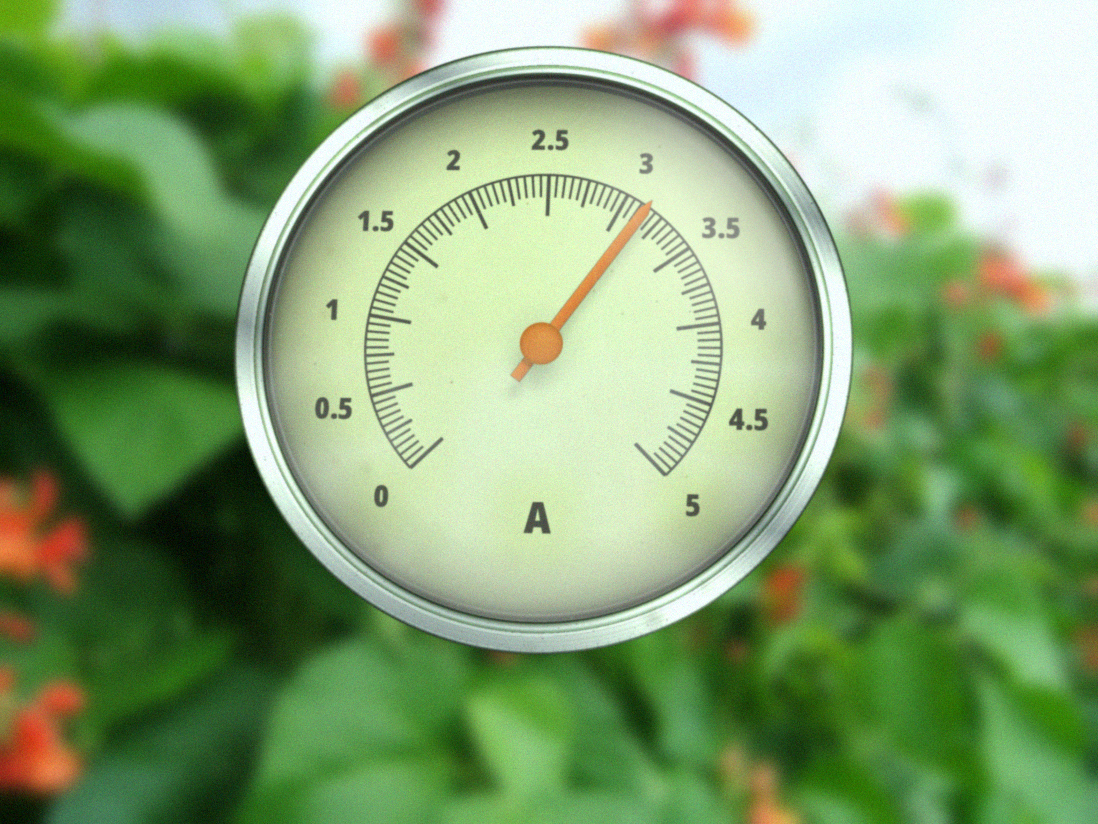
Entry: 3.15 A
